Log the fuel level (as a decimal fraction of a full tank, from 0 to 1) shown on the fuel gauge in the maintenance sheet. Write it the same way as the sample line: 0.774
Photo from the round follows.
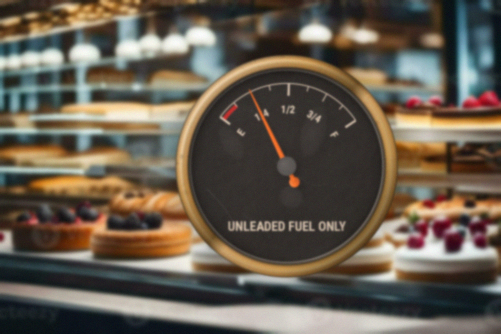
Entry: 0.25
